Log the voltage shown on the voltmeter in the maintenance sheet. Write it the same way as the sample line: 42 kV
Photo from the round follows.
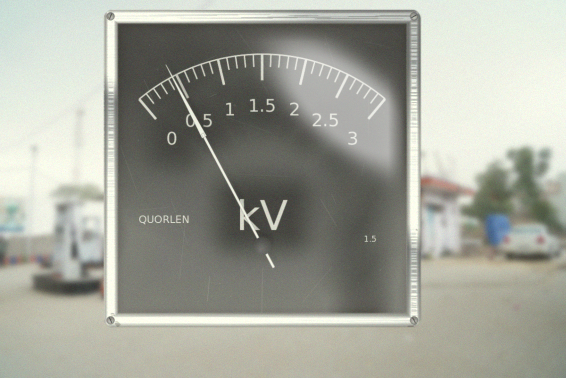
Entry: 0.45 kV
